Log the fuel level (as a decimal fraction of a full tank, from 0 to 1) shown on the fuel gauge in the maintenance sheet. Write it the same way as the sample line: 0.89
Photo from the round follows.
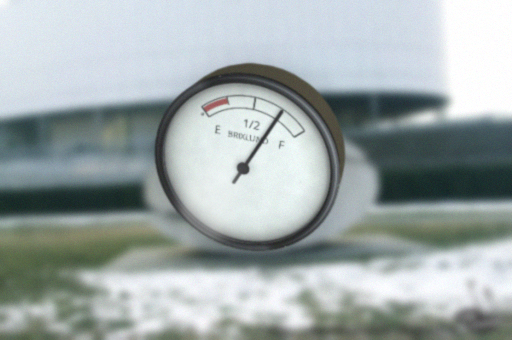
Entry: 0.75
